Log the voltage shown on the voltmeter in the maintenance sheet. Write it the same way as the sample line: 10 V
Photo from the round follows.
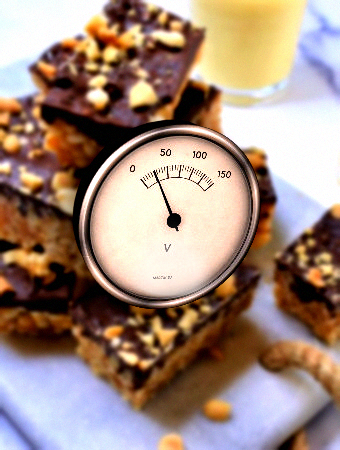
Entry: 25 V
